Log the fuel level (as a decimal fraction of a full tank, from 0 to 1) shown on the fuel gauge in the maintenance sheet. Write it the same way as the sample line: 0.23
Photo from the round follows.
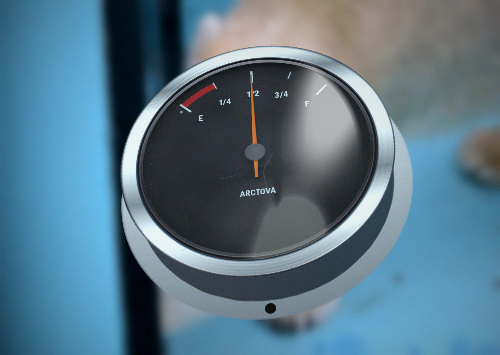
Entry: 0.5
